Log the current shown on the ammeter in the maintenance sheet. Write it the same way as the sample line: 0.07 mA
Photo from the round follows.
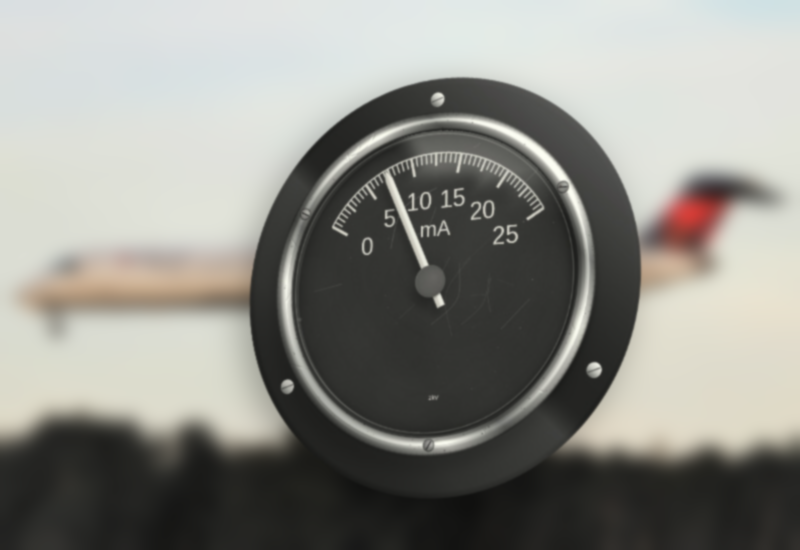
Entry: 7.5 mA
